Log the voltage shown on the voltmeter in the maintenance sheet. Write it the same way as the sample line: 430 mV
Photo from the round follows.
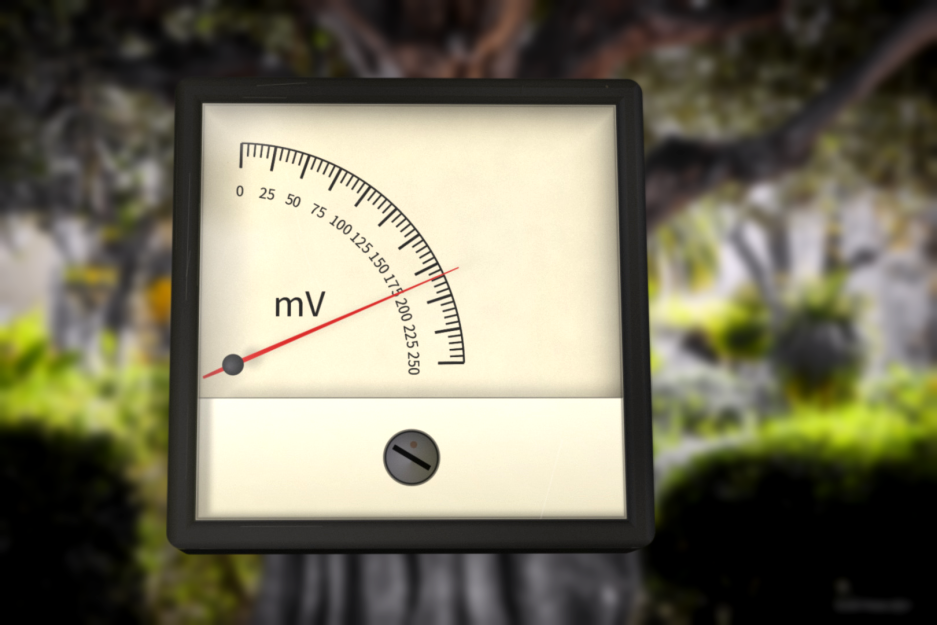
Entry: 185 mV
